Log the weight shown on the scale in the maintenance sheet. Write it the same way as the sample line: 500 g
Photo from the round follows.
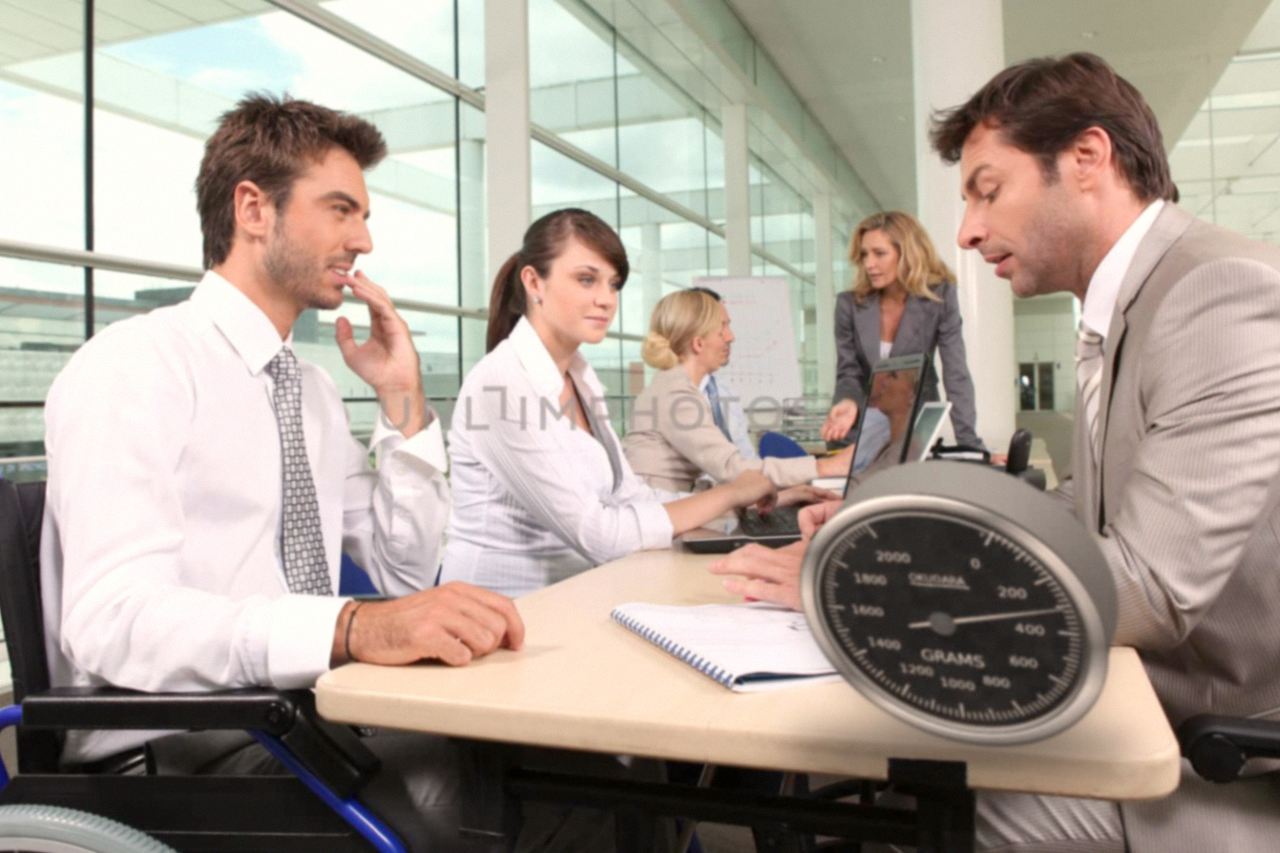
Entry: 300 g
